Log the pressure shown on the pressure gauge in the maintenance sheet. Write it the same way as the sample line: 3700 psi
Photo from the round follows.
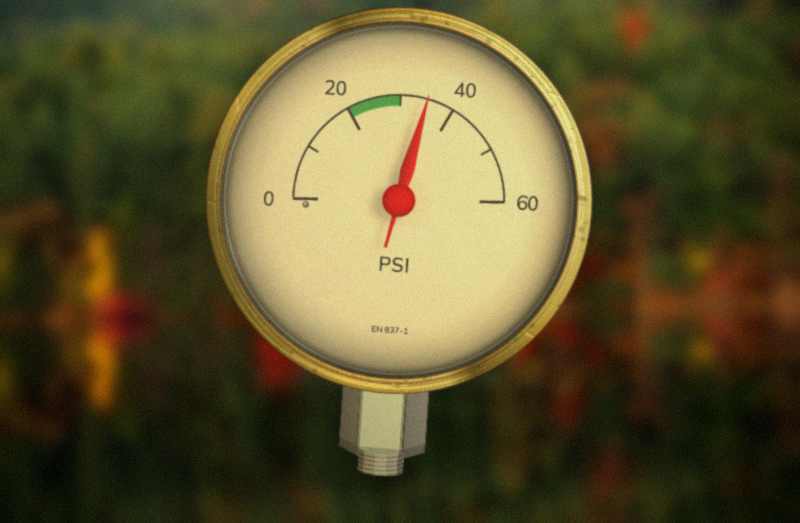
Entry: 35 psi
